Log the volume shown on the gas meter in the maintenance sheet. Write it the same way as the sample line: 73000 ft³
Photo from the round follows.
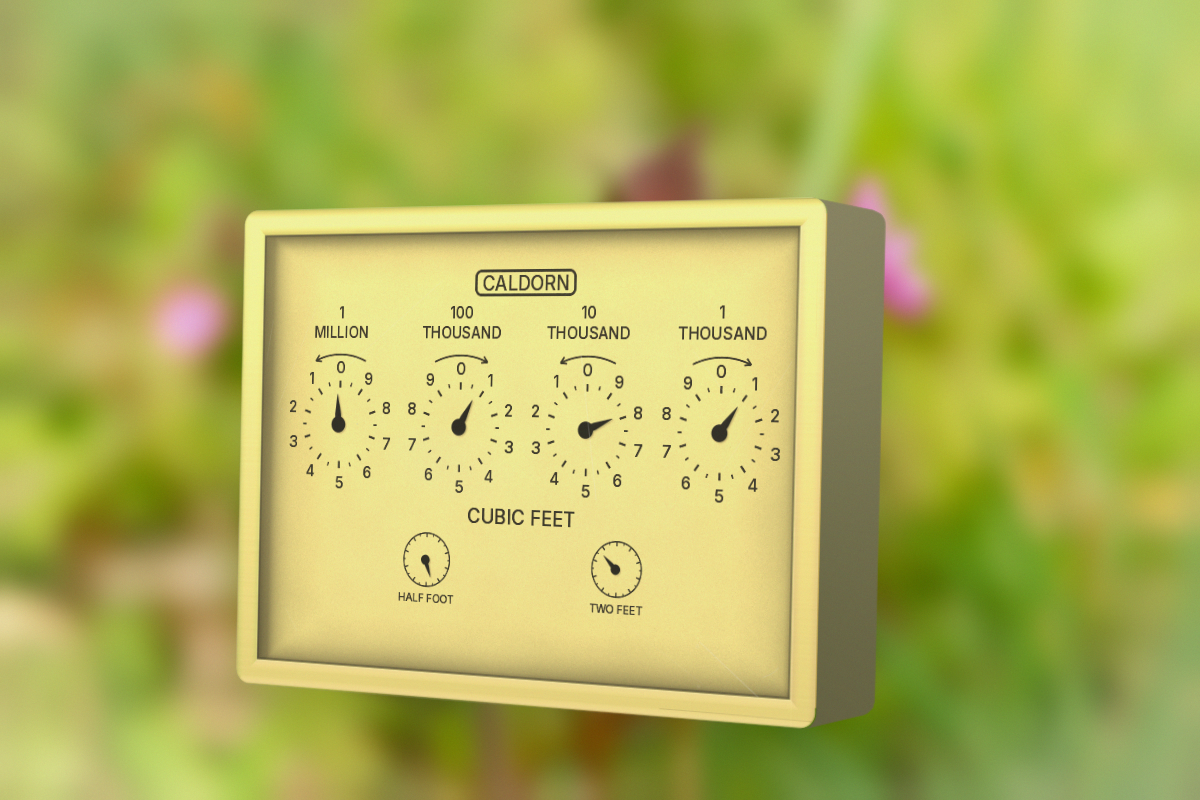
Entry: 8100 ft³
